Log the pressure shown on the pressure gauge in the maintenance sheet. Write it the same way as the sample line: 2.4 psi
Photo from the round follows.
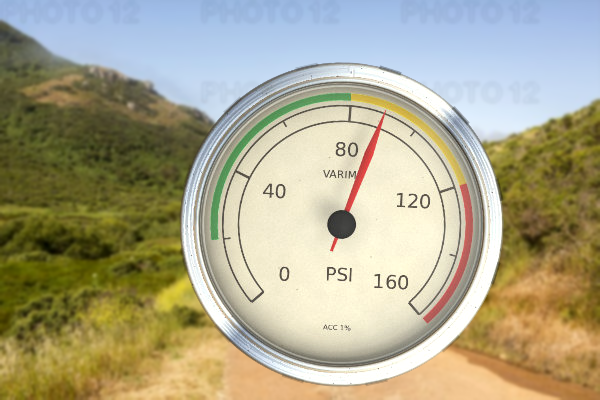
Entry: 90 psi
